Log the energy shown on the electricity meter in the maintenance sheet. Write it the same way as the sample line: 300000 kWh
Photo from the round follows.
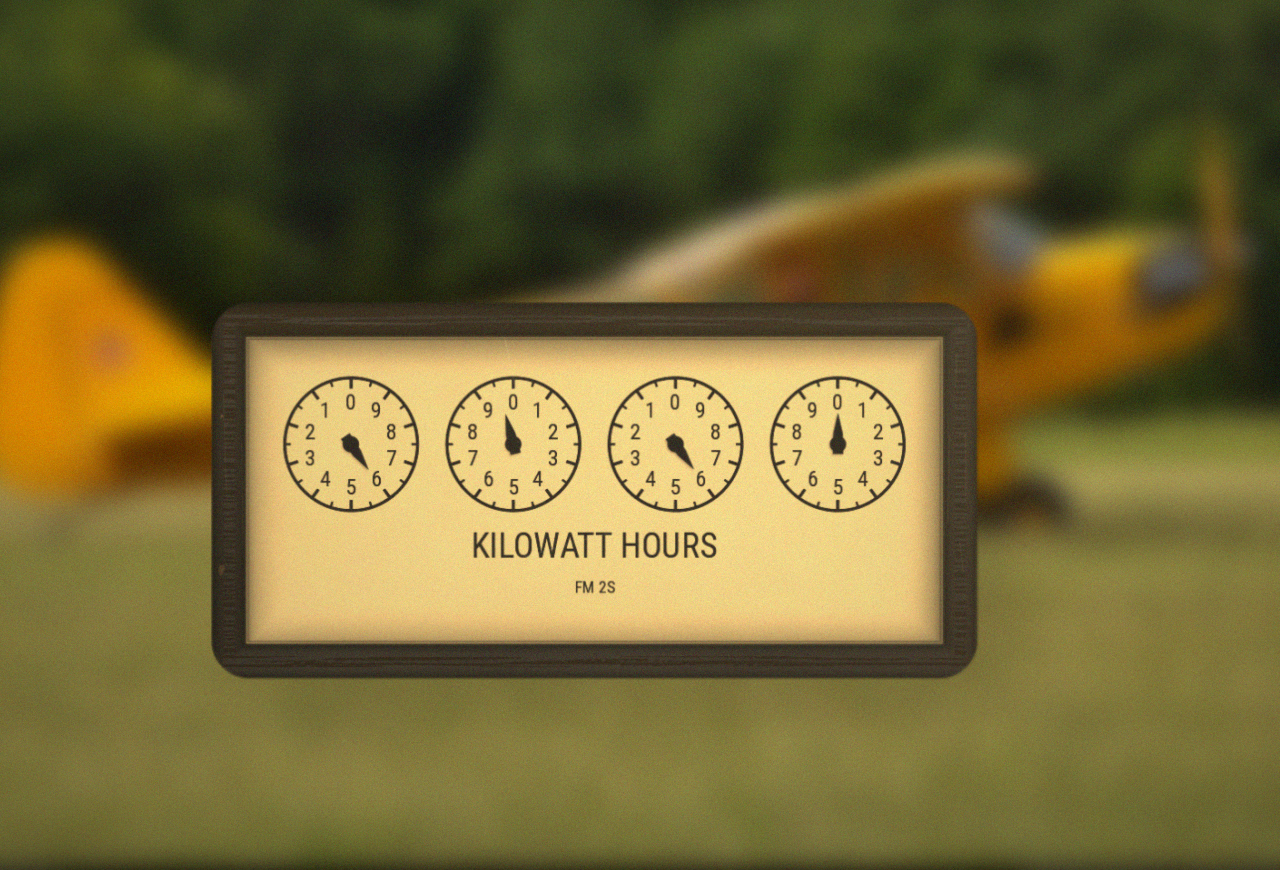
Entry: 5960 kWh
